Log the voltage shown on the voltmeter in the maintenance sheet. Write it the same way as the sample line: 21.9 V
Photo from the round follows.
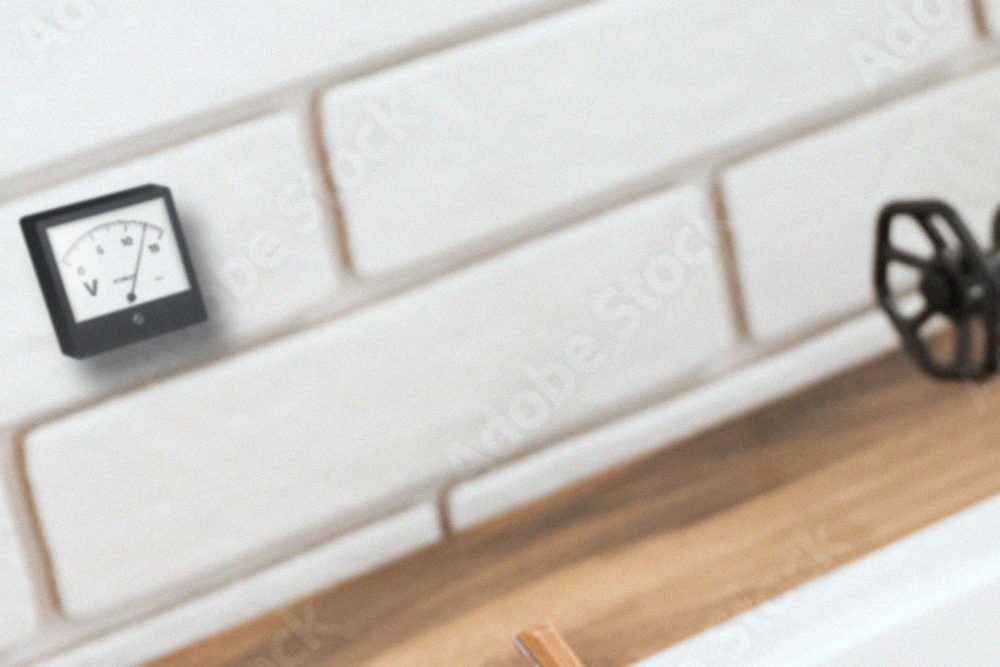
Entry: 12.5 V
